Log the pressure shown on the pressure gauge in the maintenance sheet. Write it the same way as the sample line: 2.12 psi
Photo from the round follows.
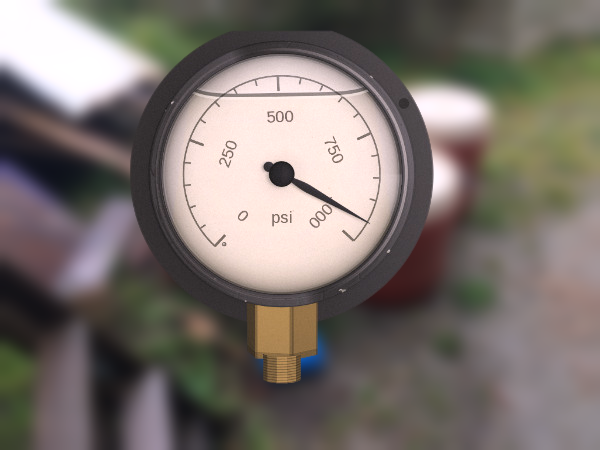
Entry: 950 psi
